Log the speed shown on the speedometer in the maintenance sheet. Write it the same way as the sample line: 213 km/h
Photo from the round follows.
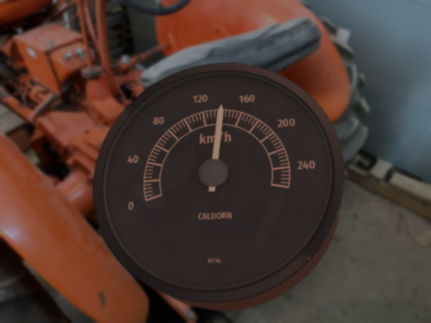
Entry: 140 km/h
